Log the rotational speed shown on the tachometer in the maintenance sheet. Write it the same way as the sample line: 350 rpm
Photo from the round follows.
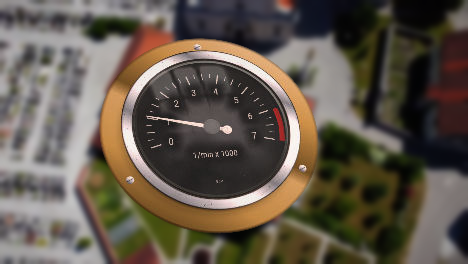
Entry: 1000 rpm
